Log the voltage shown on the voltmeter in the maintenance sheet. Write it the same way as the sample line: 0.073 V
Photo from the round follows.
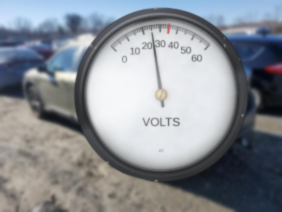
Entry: 25 V
